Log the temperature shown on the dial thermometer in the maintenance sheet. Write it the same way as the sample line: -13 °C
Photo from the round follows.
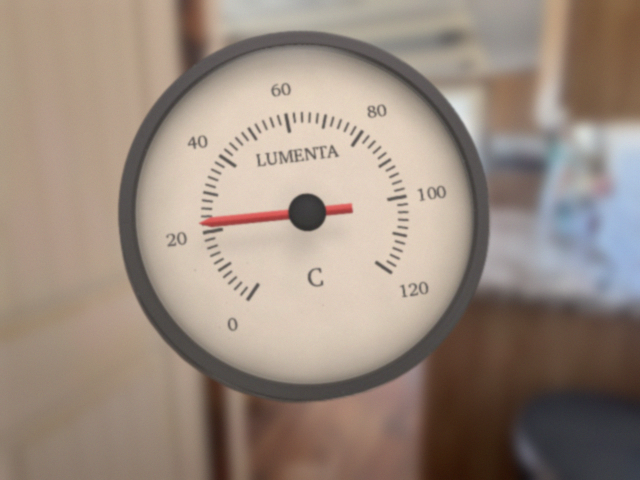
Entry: 22 °C
